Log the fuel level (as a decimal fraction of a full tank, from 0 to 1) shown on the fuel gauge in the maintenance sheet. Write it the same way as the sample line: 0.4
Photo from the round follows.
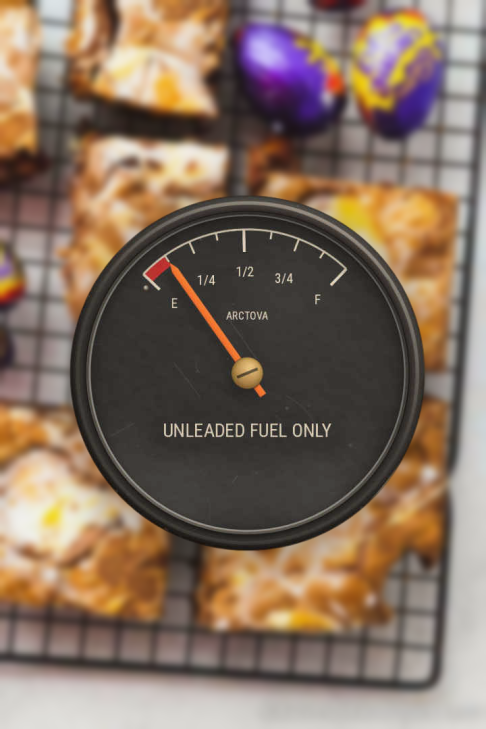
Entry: 0.125
